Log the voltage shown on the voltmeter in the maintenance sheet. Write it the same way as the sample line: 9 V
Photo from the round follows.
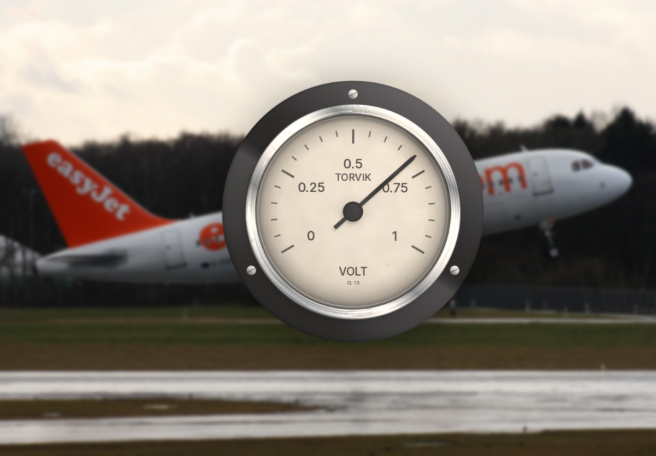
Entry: 0.7 V
